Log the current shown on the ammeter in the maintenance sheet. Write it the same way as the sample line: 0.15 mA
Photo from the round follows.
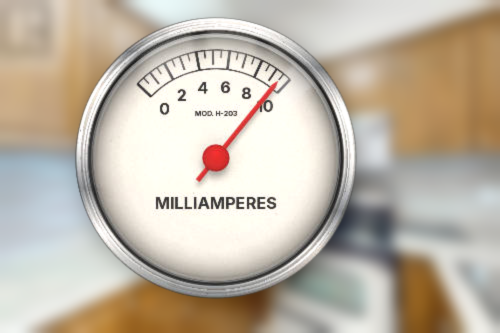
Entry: 9.5 mA
